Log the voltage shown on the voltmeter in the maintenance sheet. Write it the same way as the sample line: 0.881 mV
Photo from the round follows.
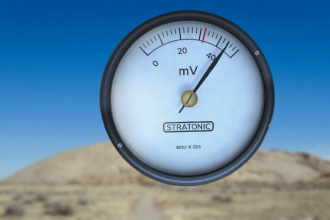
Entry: 44 mV
